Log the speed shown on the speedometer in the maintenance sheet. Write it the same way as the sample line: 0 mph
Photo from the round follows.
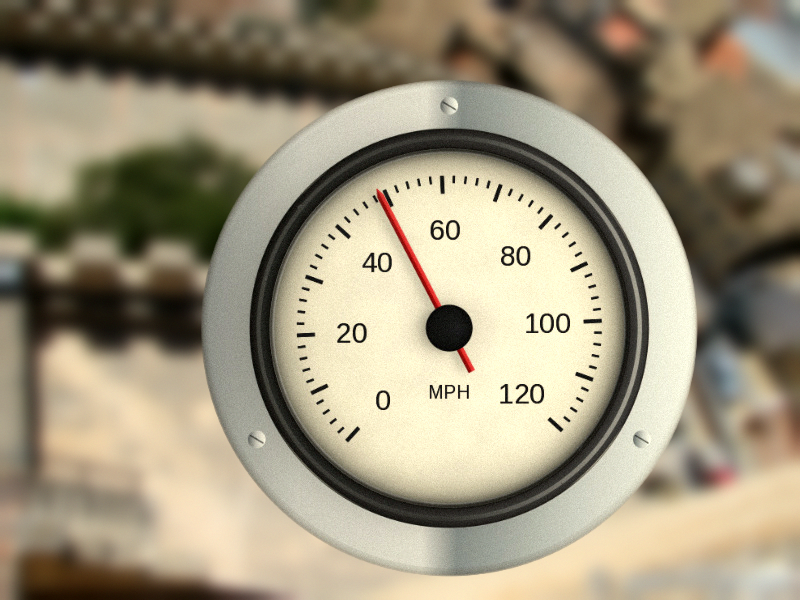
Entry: 49 mph
